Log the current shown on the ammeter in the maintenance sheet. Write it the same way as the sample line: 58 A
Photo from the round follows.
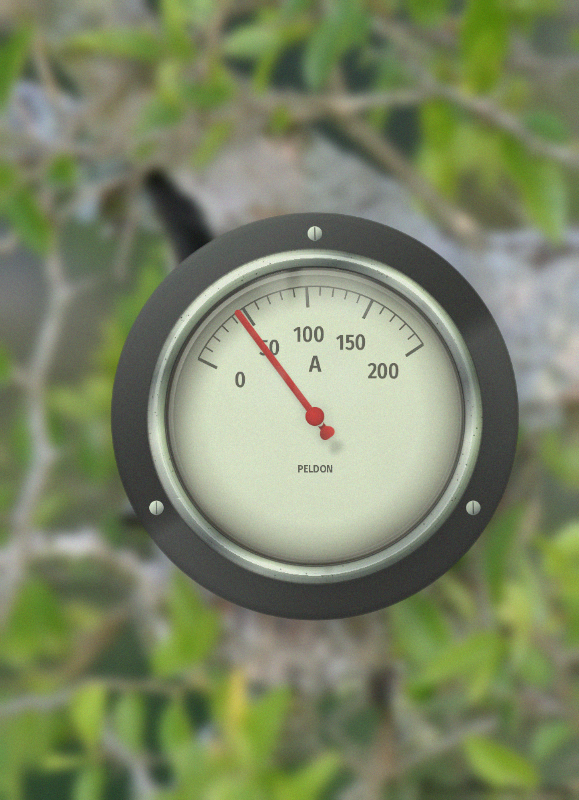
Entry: 45 A
